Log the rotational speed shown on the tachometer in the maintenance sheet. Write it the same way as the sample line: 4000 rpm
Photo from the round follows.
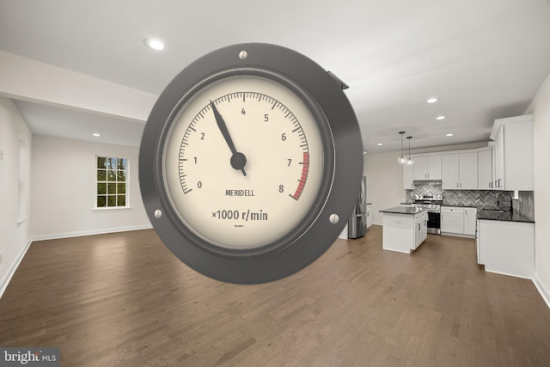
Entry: 3000 rpm
